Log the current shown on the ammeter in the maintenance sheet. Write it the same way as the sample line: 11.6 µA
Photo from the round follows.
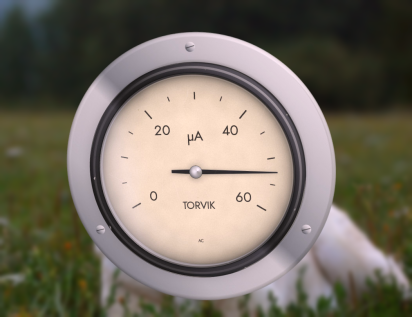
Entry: 52.5 µA
